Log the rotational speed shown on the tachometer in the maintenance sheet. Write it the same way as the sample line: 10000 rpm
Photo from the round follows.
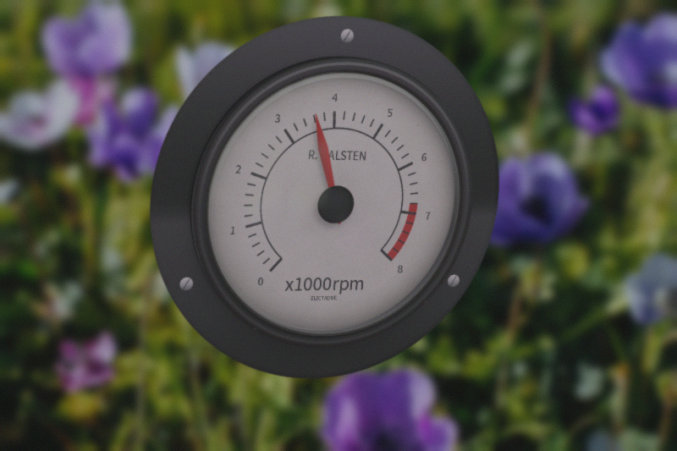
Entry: 3600 rpm
